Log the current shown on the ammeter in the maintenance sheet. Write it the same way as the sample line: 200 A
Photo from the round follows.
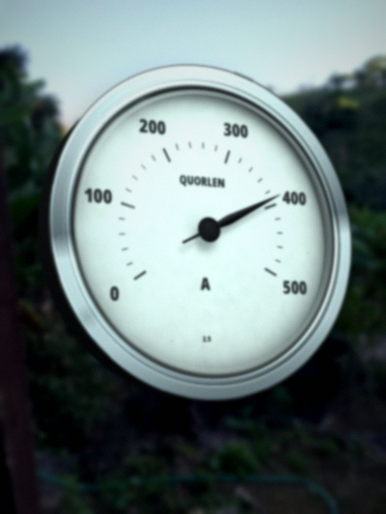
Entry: 390 A
